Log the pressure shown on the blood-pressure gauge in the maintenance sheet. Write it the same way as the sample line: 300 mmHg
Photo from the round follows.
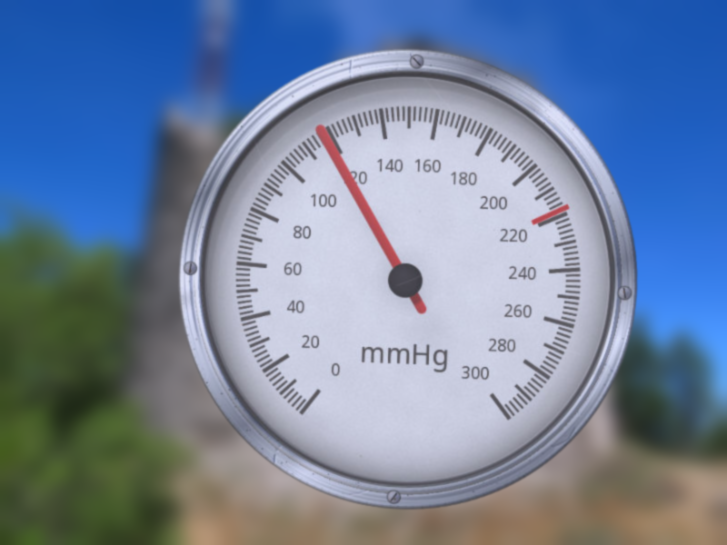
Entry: 118 mmHg
